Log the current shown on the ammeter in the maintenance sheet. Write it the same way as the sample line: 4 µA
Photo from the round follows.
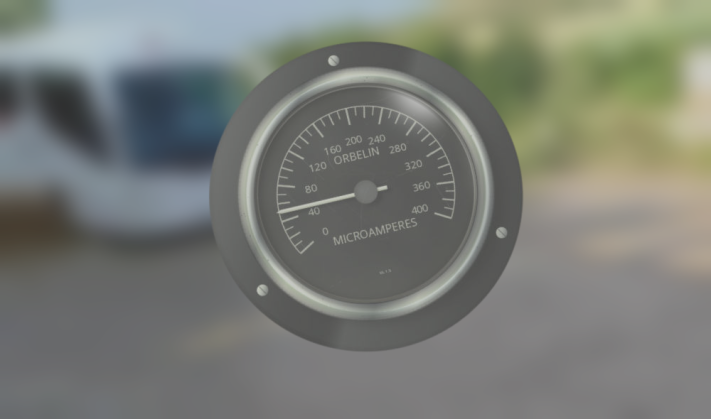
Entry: 50 µA
